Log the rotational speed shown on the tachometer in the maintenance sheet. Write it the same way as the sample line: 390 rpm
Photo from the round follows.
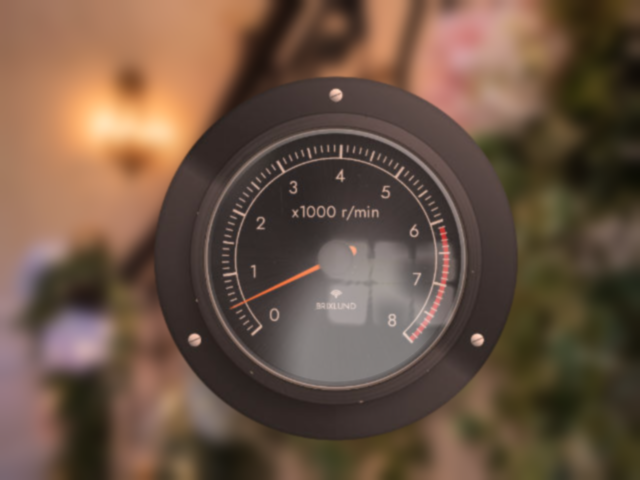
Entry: 500 rpm
